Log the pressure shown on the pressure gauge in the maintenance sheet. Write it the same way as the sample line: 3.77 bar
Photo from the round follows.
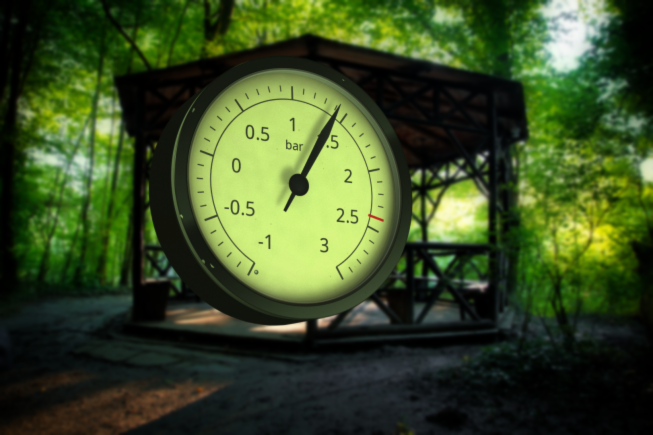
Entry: 1.4 bar
